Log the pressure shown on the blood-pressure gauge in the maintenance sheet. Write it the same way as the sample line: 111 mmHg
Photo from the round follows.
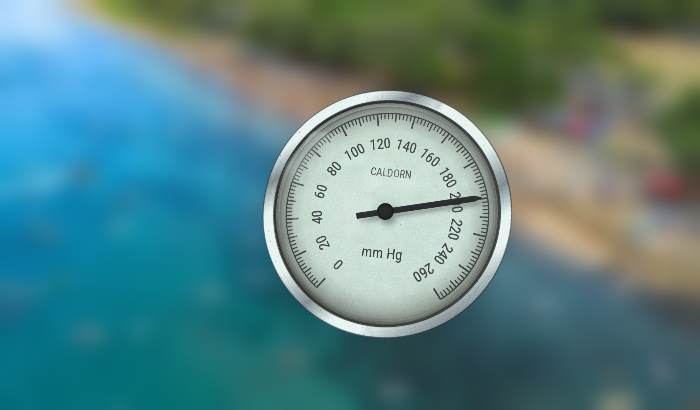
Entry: 200 mmHg
